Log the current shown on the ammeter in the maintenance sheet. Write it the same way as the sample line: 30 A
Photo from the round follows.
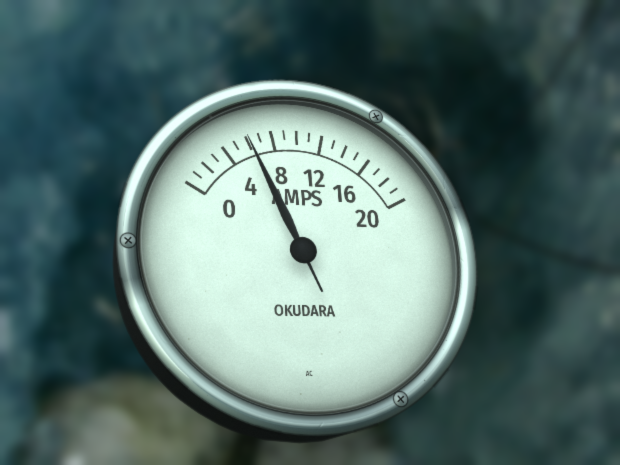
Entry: 6 A
